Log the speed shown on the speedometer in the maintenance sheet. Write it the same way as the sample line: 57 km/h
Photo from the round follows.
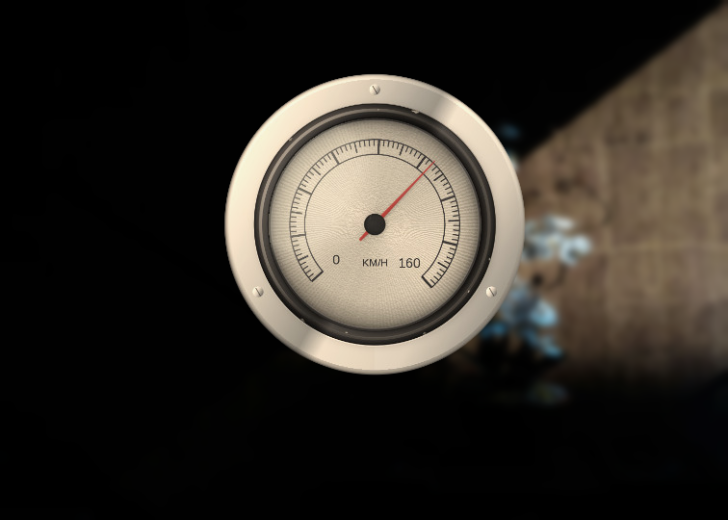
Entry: 104 km/h
